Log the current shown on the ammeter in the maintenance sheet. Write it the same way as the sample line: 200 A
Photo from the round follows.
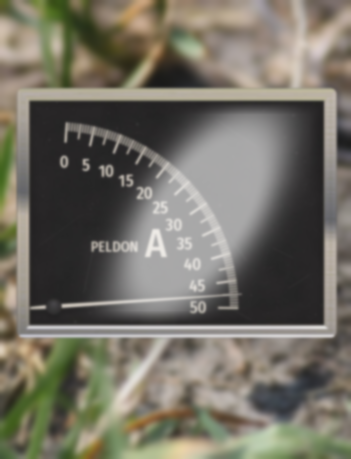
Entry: 47.5 A
